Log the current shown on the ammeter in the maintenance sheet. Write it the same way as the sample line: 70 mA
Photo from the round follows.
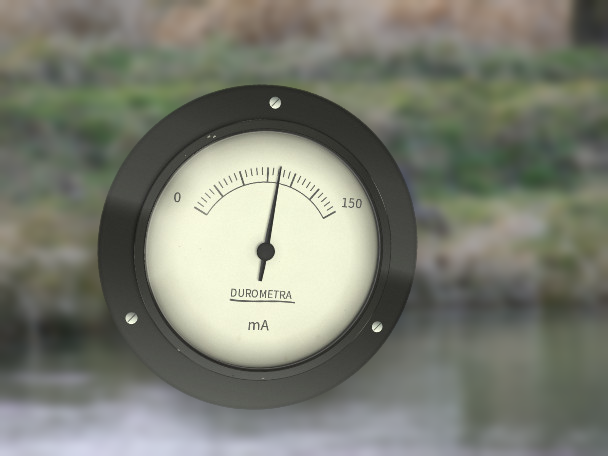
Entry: 85 mA
